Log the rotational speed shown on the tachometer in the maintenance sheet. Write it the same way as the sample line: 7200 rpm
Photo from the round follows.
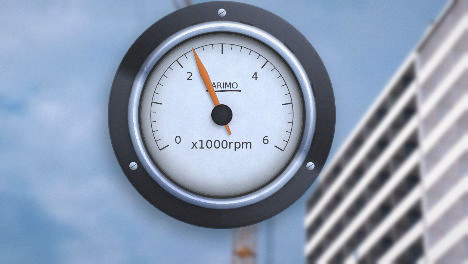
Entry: 2400 rpm
